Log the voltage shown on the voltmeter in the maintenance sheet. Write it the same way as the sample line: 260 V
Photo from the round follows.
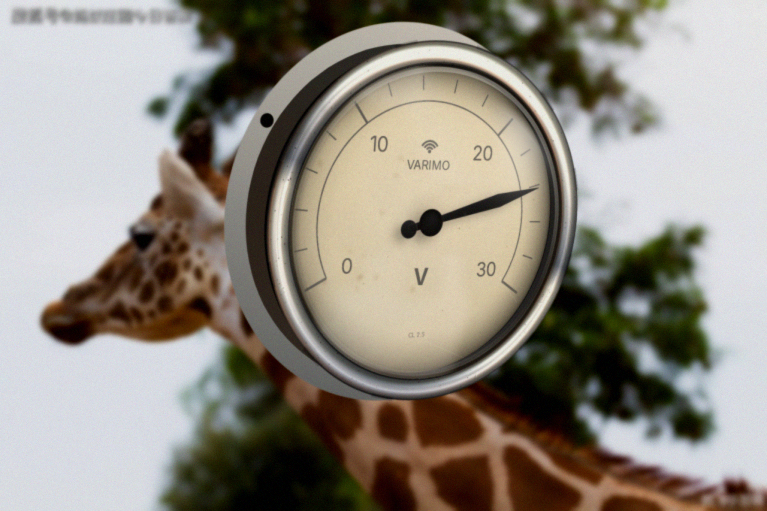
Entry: 24 V
